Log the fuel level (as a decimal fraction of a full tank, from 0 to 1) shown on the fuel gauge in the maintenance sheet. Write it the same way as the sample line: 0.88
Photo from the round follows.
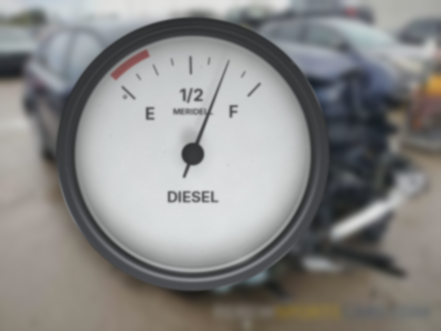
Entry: 0.75
